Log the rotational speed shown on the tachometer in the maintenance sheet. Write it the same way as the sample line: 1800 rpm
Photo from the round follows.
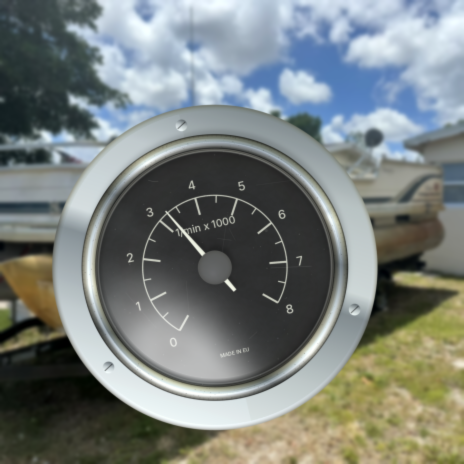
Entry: 3250 rpm
